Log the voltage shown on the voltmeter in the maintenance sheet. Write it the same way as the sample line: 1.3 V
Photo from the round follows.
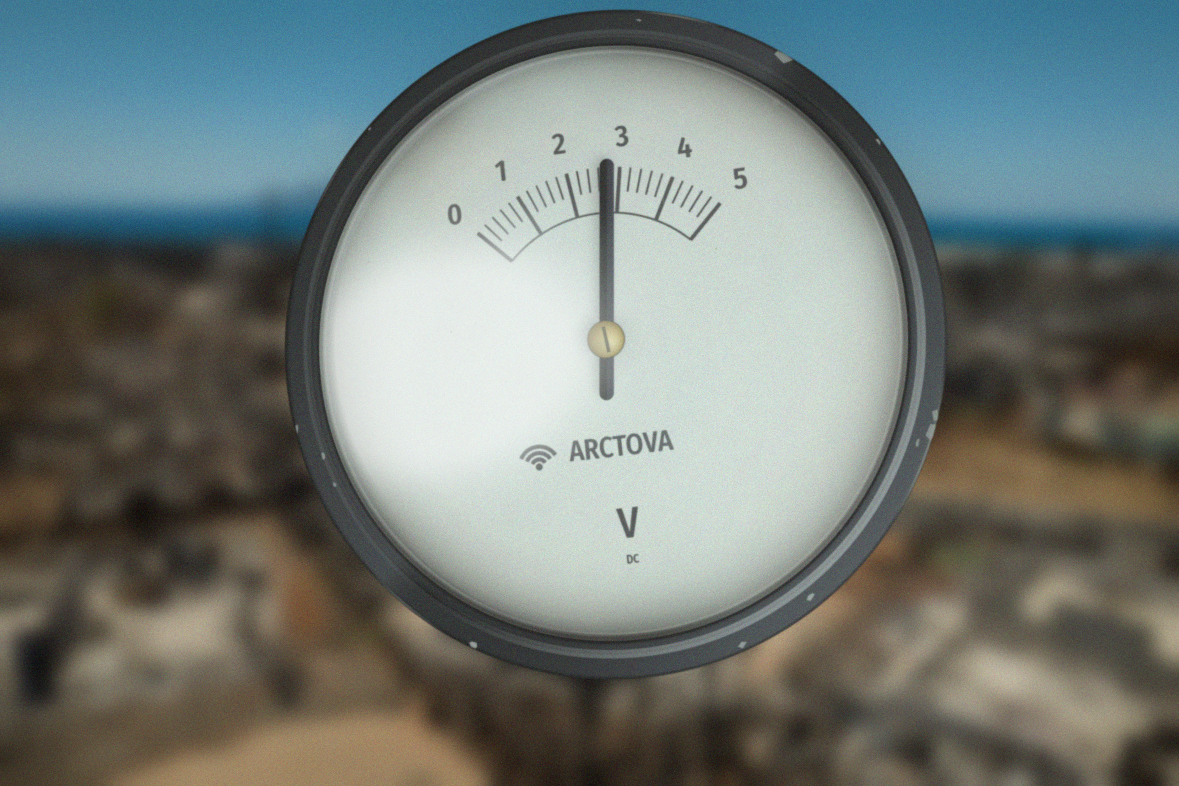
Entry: 2.8 V
